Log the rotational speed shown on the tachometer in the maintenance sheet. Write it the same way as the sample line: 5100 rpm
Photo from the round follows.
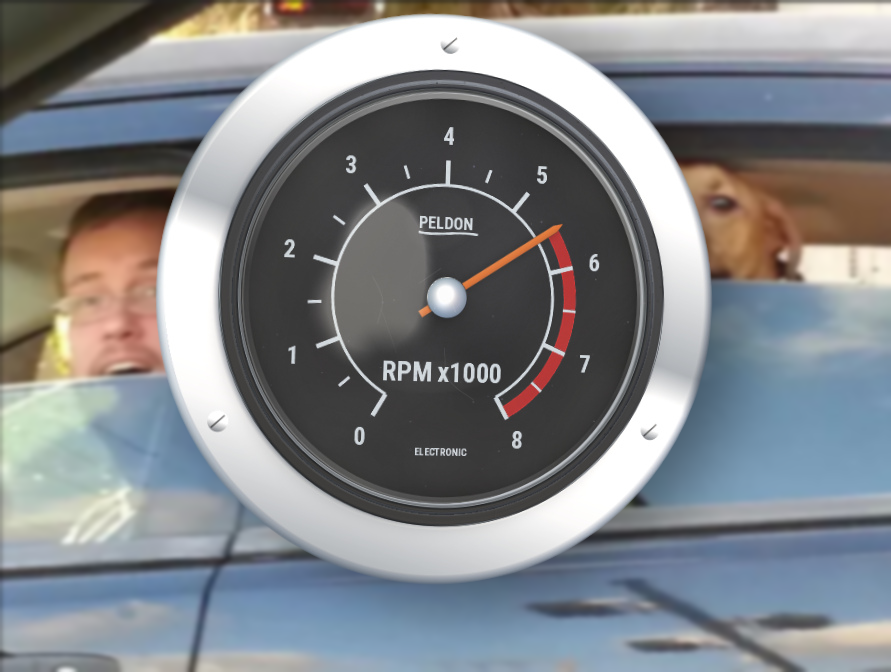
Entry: 5500 rpm
